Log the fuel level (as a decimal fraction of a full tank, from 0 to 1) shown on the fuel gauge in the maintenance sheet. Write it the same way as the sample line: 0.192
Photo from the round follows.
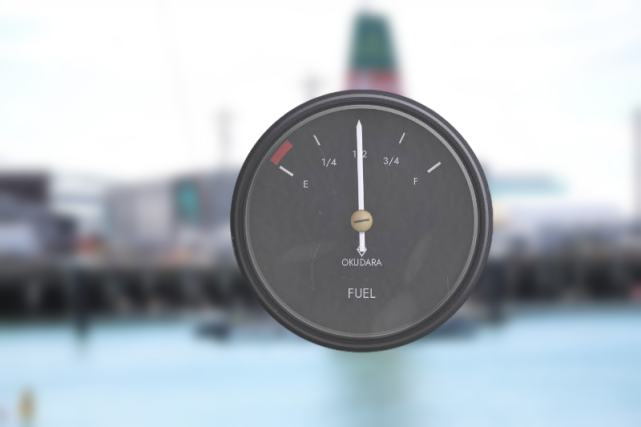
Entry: 0.5
